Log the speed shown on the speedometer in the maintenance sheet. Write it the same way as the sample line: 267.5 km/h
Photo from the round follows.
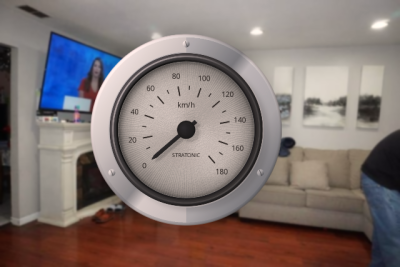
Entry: 0 km/h
